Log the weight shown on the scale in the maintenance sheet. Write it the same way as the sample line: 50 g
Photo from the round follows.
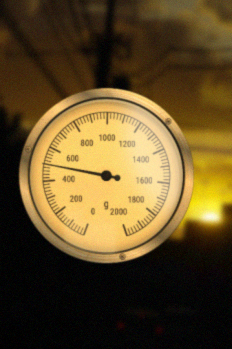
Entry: 500 g
